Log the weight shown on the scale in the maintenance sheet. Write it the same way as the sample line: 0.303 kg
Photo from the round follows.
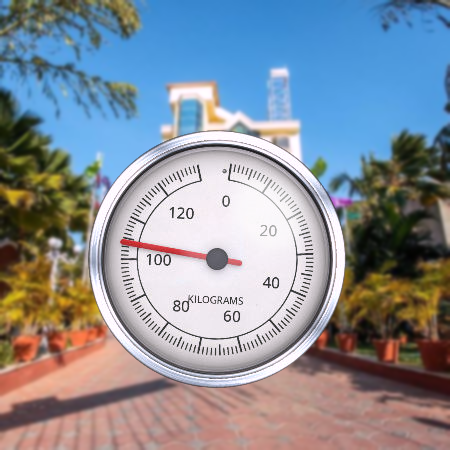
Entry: 104 kg
